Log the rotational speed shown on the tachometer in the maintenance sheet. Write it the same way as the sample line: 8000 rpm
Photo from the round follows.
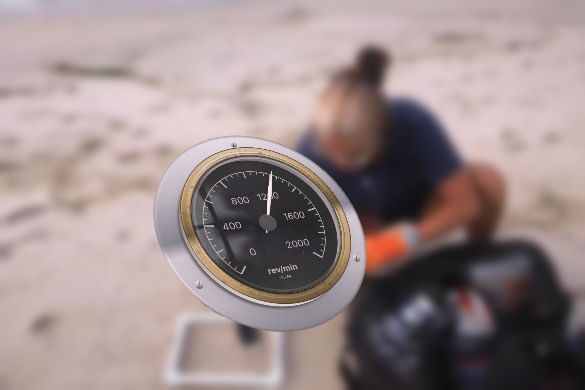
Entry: 1200 rpm
